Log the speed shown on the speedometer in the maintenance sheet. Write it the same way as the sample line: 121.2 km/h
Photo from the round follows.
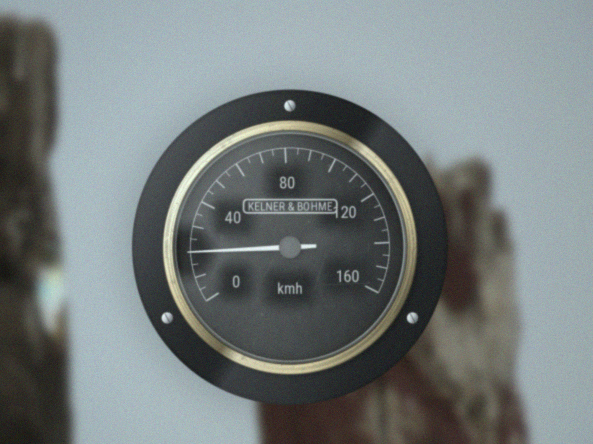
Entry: 20 km/h
